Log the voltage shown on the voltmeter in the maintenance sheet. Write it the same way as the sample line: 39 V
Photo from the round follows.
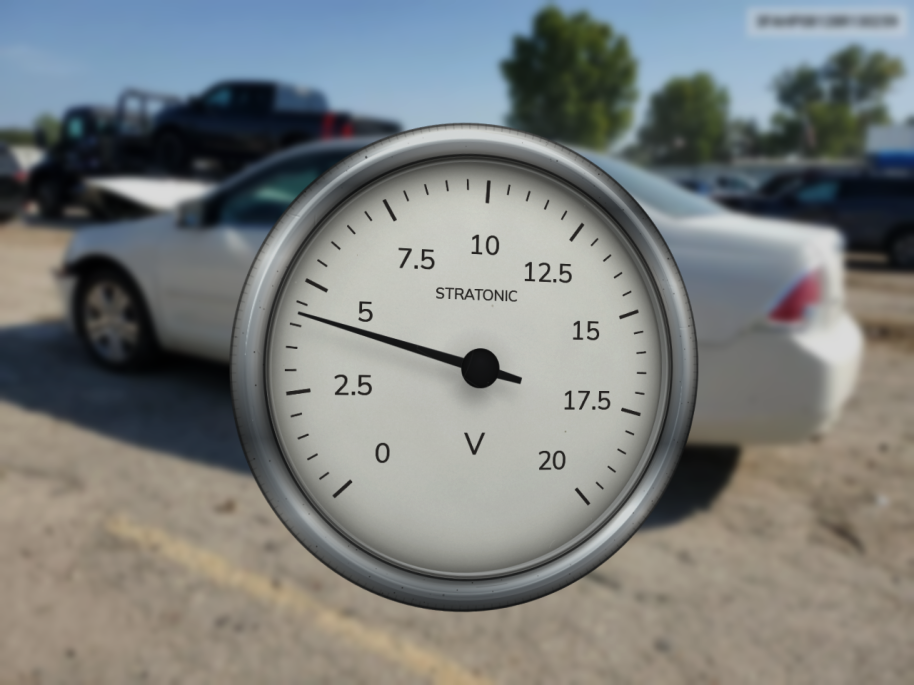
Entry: 4.25 V
